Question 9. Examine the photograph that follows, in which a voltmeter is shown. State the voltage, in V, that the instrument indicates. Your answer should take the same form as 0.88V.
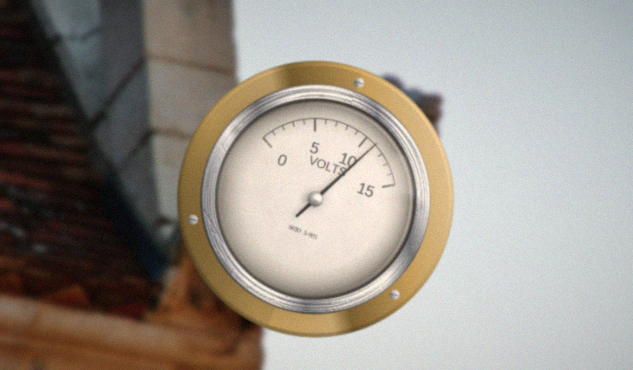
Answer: 11V
